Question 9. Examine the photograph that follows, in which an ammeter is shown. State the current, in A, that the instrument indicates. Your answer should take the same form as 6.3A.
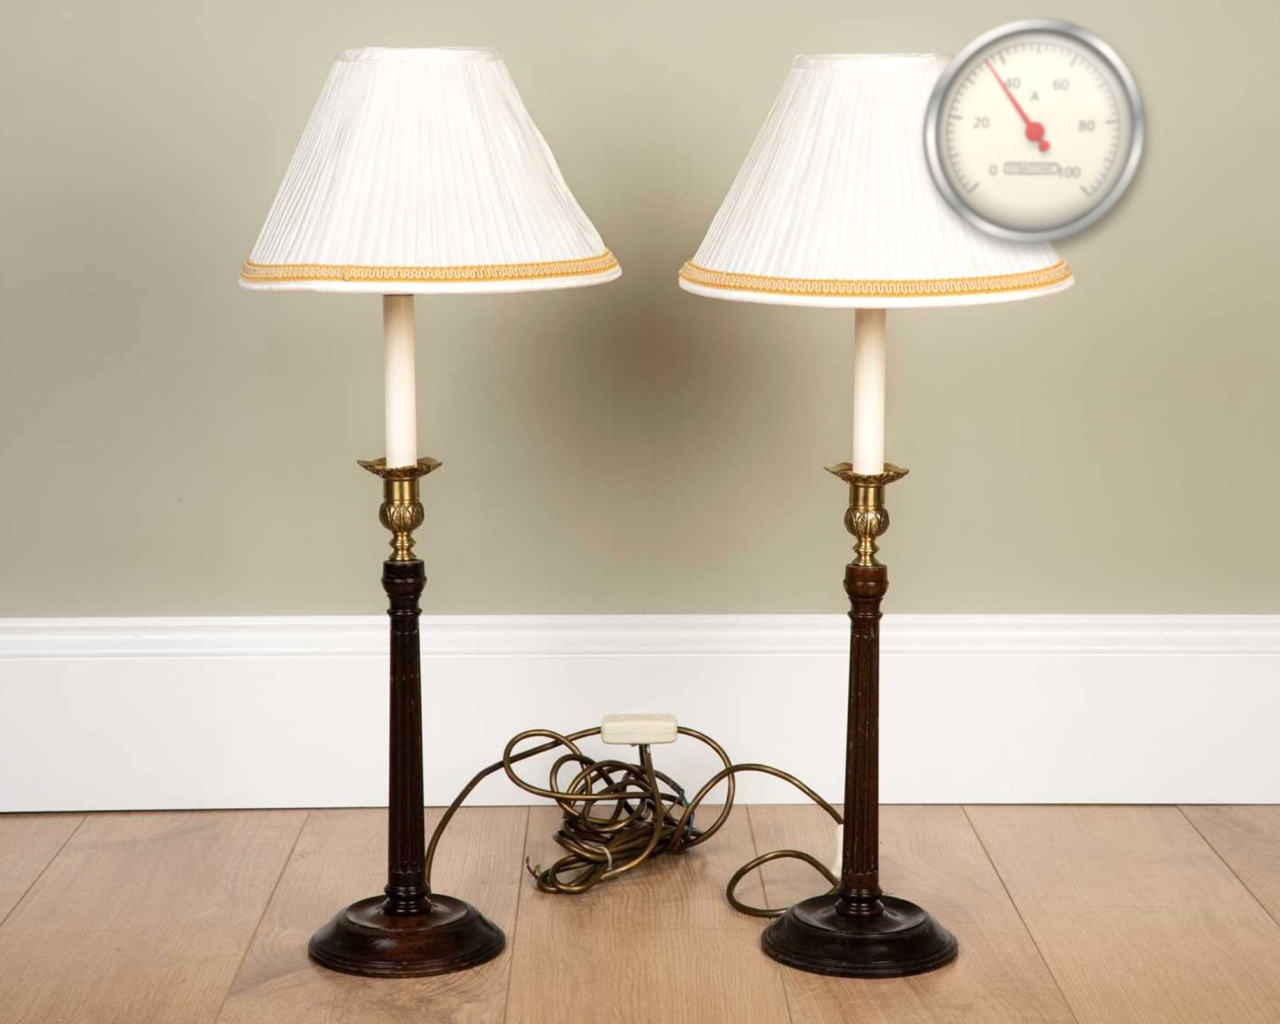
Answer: 36A
